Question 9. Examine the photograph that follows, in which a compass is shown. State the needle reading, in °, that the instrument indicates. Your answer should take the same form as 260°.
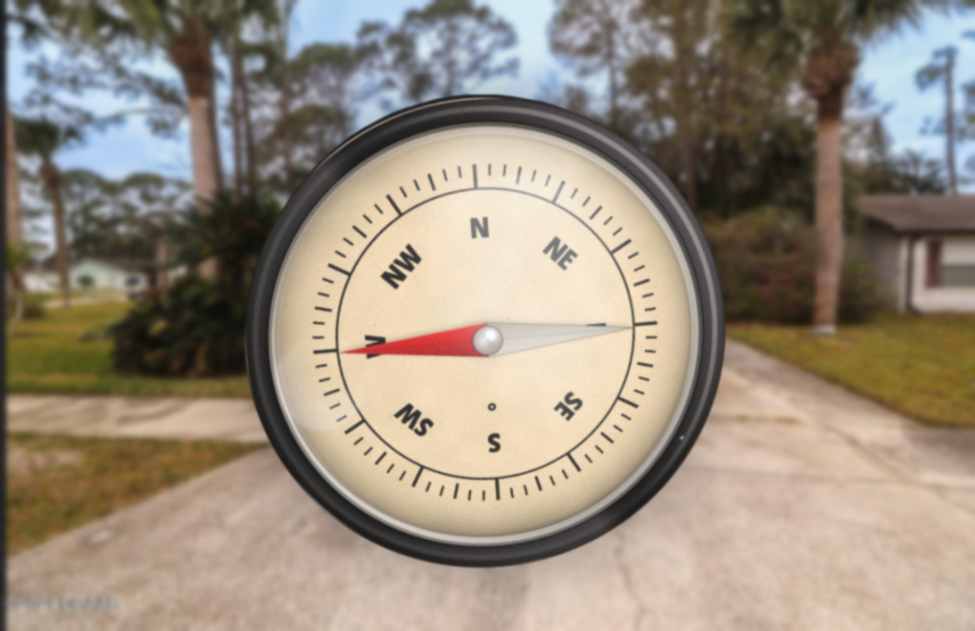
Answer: 270°
